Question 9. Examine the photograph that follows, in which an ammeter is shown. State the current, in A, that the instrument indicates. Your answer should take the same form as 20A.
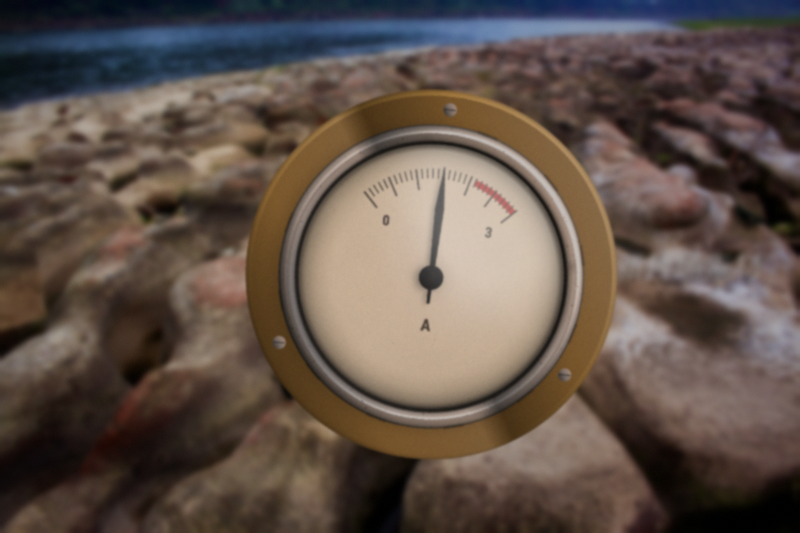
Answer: 1.5A
